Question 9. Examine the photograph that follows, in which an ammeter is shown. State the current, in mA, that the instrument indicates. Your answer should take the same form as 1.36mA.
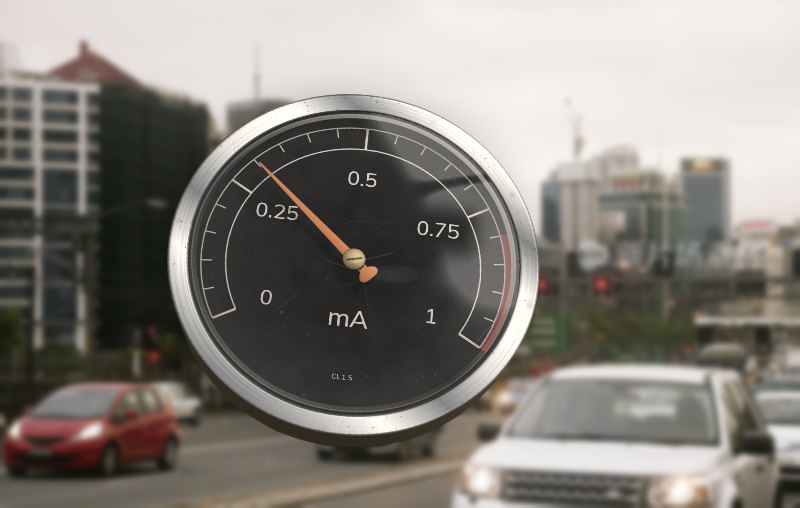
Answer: 0.3mA
